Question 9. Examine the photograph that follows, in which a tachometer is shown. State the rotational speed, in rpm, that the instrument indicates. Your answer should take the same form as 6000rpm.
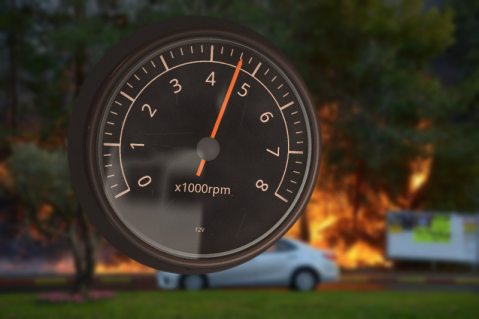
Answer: 4600rpm
